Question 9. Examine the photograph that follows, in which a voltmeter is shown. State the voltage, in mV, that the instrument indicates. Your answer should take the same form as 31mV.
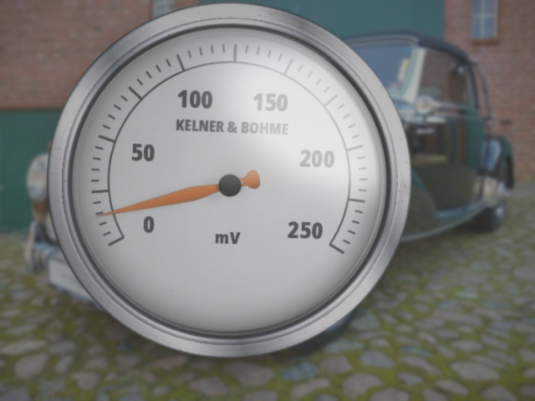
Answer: 15mV
